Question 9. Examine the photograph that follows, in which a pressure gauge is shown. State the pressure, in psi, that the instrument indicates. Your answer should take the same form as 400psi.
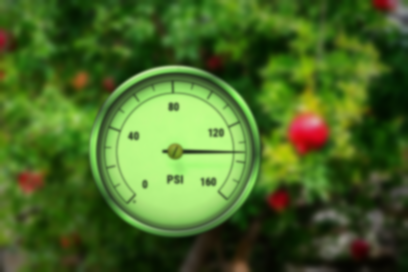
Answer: 135psi
